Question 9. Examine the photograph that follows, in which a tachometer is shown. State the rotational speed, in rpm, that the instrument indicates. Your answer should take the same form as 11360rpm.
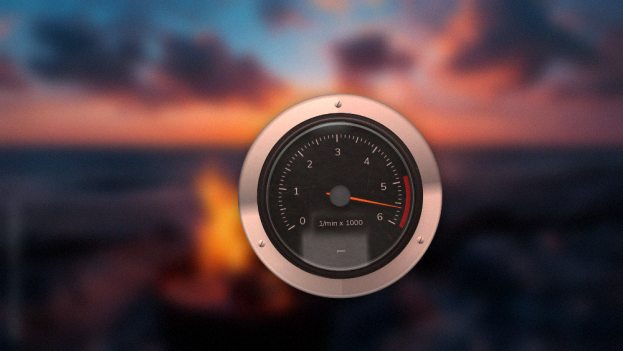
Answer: 5600rpm
